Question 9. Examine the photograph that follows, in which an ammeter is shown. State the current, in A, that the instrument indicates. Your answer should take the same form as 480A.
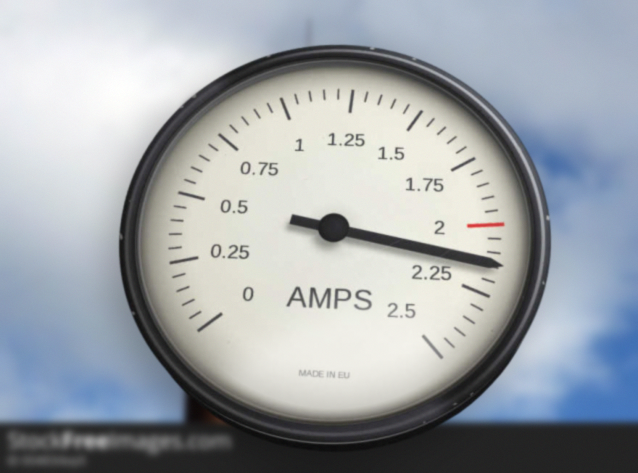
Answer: 2.15A
